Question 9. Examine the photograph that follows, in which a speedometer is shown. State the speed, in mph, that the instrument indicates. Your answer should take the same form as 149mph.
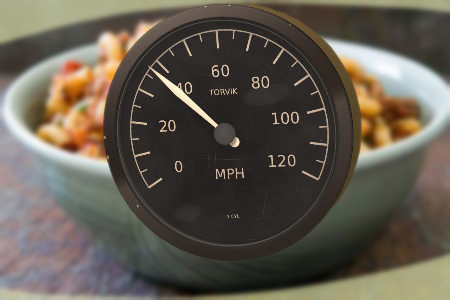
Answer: 37.5mph
